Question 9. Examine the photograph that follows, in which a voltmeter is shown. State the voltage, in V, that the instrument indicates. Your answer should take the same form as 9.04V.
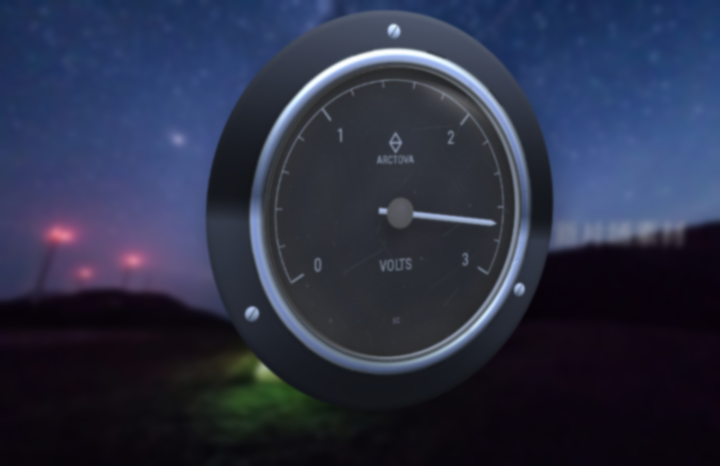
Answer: 2.7V
